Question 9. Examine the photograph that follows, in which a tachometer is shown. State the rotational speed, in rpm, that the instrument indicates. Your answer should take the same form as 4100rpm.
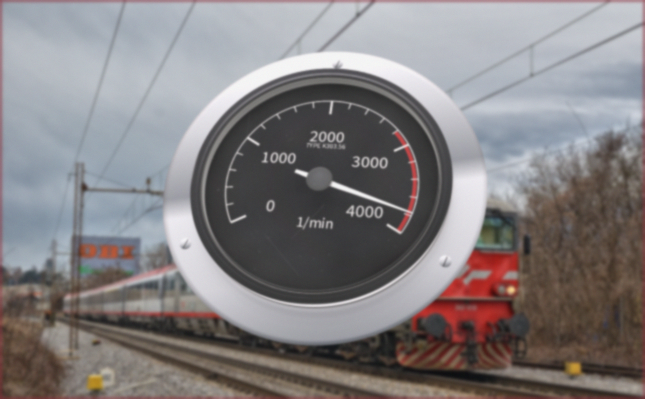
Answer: 3800rpm
